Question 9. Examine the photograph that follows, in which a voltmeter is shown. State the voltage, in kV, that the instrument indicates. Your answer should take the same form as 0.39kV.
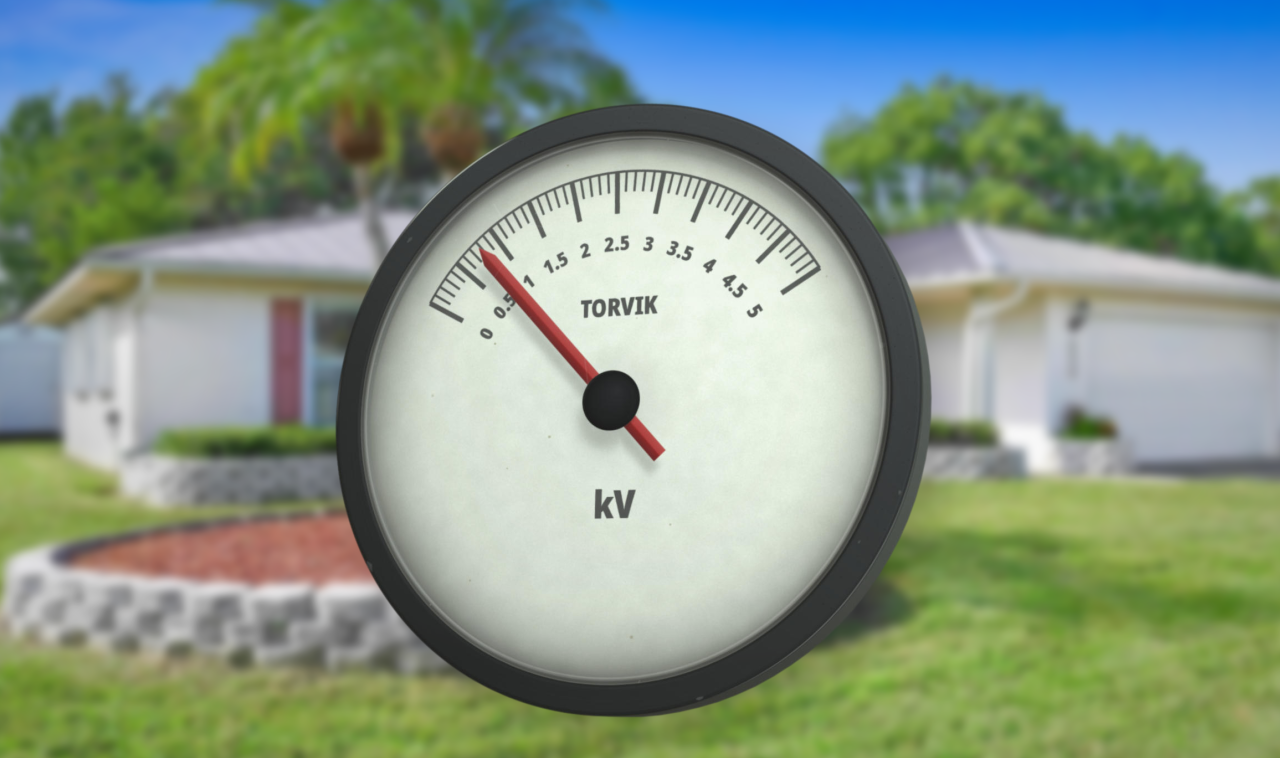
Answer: 0.8kV
